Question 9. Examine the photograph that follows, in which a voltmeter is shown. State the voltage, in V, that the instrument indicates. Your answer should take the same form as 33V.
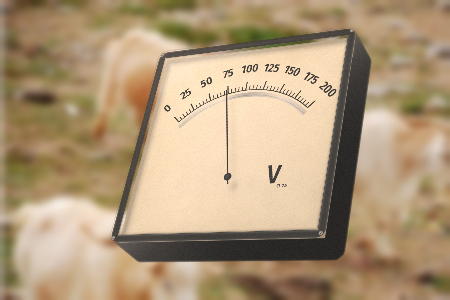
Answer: 75V
